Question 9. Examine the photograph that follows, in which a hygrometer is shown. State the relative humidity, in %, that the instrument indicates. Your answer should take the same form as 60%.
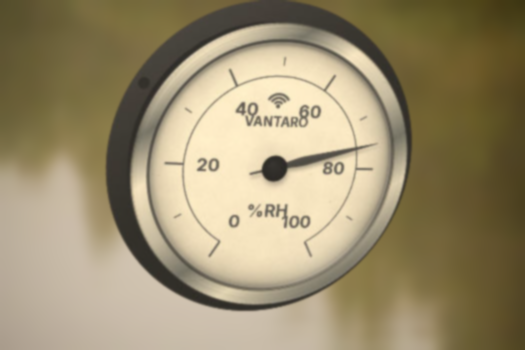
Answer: 75%
